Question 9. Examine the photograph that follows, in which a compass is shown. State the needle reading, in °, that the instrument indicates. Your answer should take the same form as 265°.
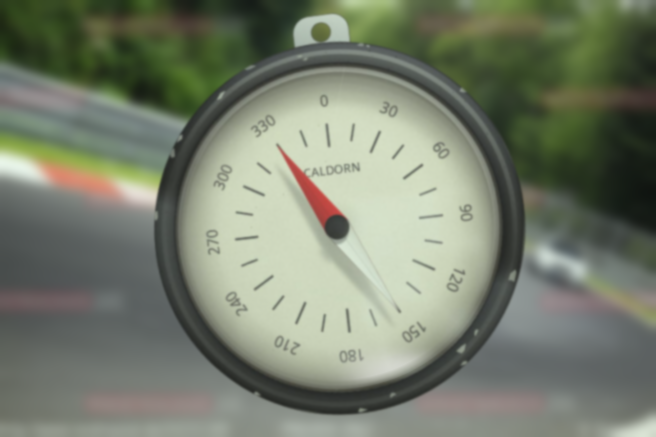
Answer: 330°
